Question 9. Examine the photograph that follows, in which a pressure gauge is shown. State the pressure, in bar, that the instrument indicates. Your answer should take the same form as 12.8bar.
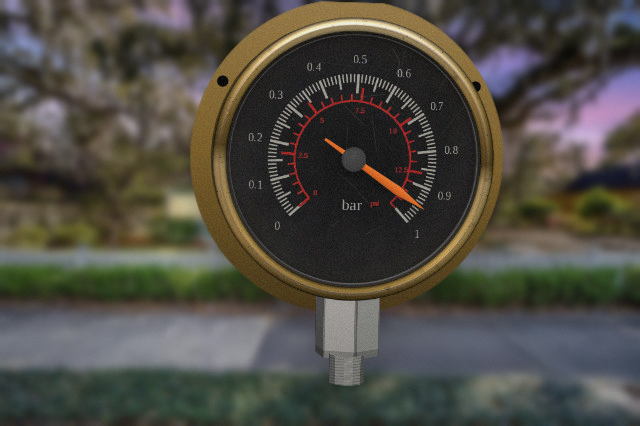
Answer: 0.95bar
